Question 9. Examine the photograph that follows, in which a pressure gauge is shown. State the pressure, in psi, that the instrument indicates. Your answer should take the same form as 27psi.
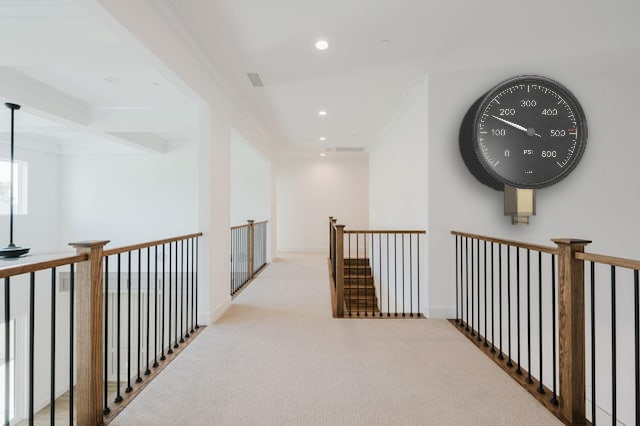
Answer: 150psi
